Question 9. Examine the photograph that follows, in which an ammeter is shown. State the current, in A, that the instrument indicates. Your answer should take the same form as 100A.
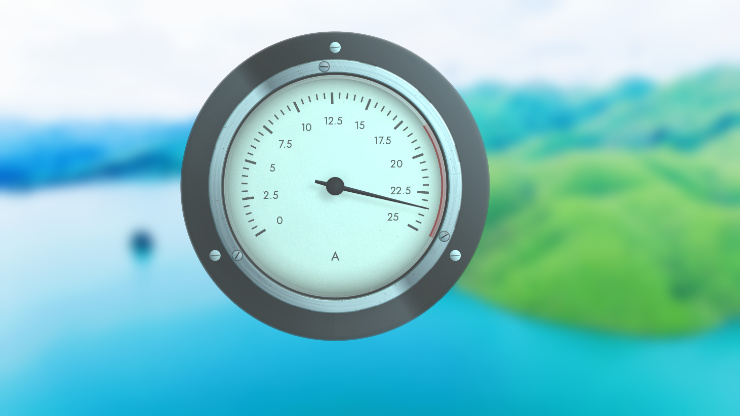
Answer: 23.5A
